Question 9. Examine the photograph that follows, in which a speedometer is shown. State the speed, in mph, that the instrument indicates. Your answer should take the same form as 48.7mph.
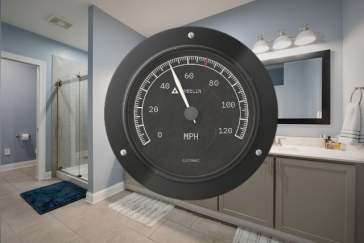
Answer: 50mph
